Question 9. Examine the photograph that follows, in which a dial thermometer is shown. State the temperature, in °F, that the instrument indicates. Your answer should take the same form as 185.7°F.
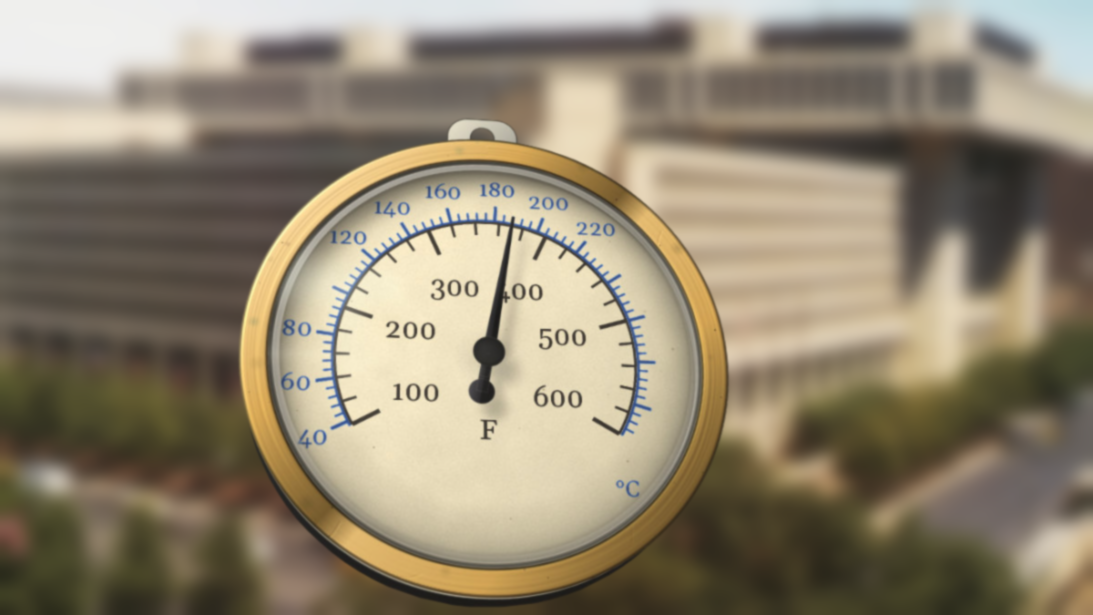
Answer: 370°F
